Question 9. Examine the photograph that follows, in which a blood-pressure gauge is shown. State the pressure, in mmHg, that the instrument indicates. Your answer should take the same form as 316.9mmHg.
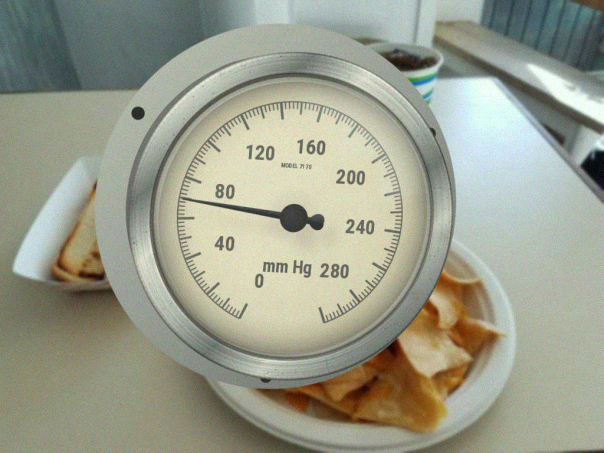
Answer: 70mmHg
